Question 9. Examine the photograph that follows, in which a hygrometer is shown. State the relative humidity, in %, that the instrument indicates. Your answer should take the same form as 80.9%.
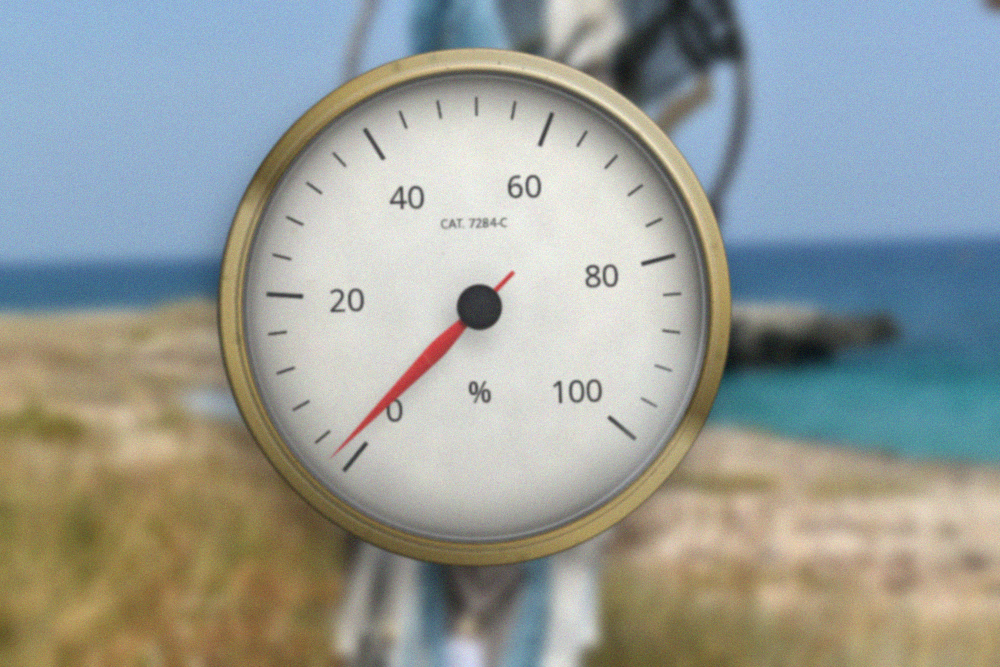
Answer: 2%
